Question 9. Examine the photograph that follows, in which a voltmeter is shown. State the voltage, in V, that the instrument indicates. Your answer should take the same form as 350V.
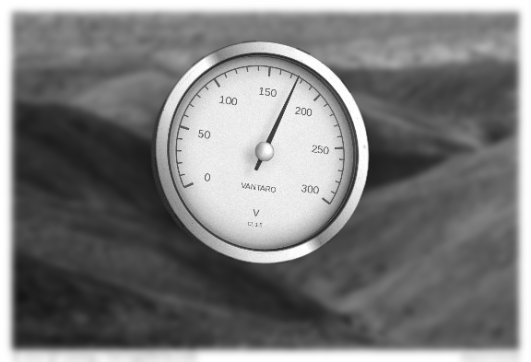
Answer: 175V
